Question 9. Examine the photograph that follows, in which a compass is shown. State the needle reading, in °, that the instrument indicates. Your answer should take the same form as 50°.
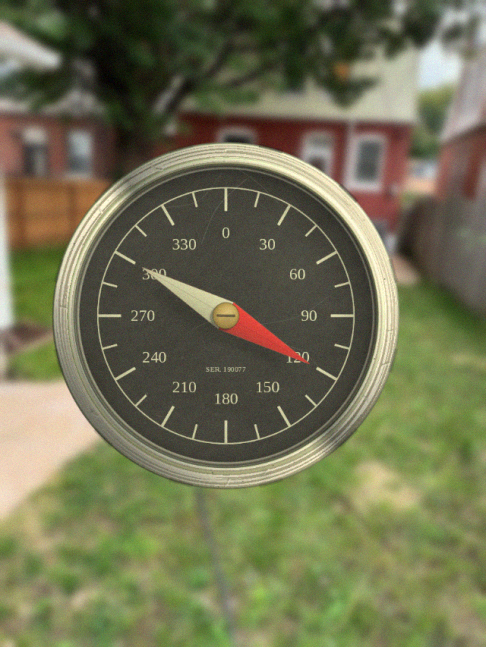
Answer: 120°
